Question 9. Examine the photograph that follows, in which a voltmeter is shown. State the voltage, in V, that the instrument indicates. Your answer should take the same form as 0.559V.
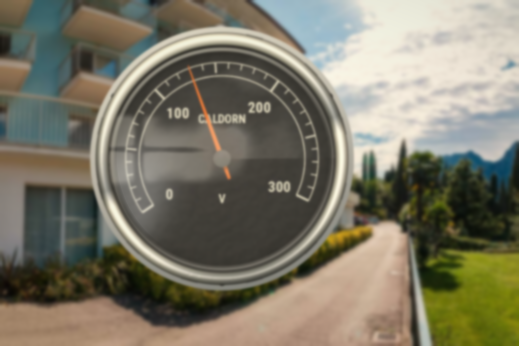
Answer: 130V
